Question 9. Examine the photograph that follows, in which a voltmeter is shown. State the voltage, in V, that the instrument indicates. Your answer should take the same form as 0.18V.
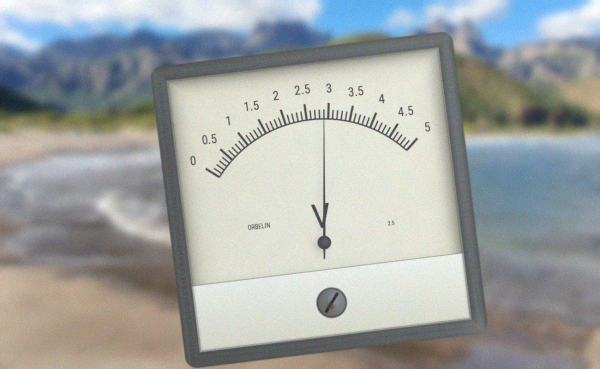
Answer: 2.9V
